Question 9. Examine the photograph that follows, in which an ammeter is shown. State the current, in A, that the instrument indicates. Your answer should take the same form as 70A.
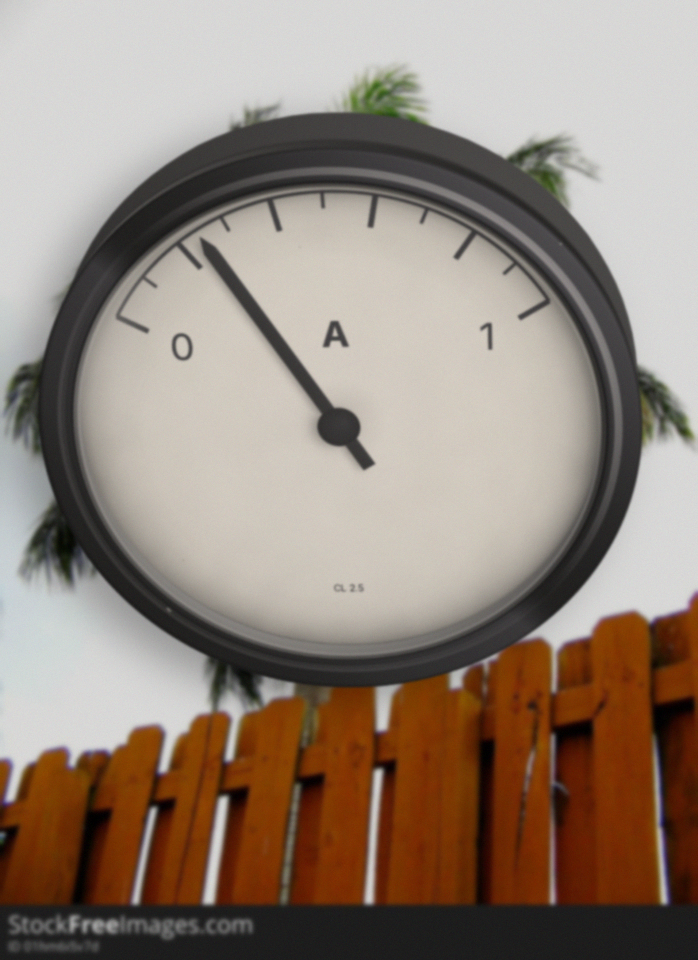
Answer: 0.25A
